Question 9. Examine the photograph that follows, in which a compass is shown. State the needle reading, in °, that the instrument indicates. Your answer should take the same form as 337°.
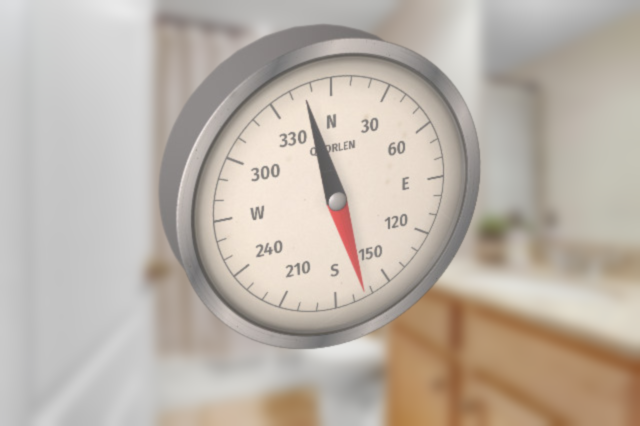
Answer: 165°
